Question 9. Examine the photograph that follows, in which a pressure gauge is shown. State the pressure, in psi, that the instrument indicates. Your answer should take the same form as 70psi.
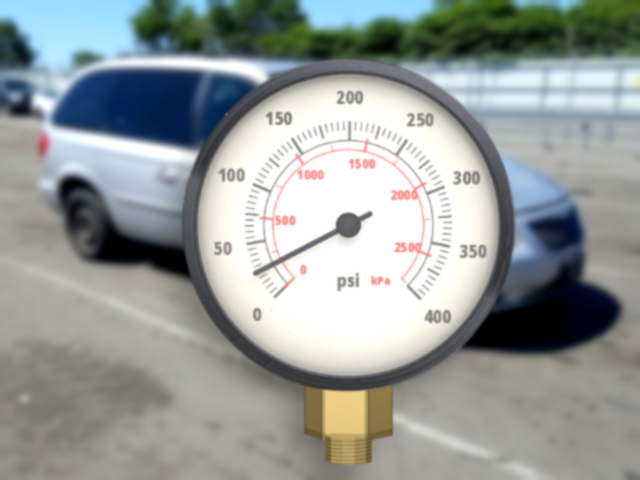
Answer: 25psi
